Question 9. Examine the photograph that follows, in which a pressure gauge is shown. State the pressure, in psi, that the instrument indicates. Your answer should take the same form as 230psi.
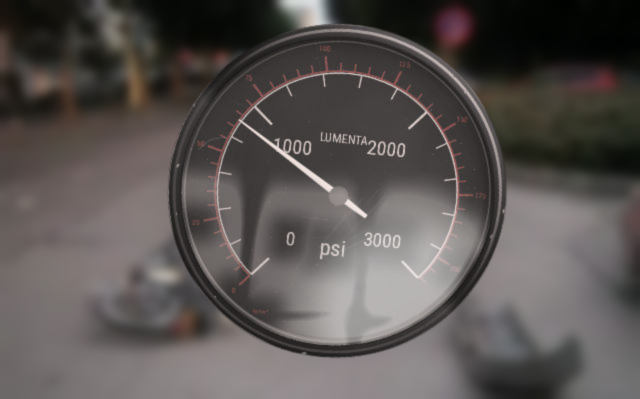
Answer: 900psi
